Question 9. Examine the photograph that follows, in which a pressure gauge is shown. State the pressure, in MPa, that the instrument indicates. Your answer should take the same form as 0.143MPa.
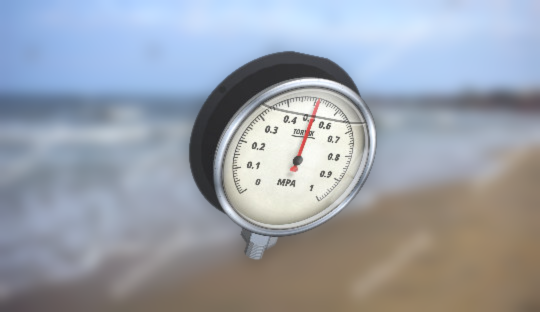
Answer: 0.5MPa
